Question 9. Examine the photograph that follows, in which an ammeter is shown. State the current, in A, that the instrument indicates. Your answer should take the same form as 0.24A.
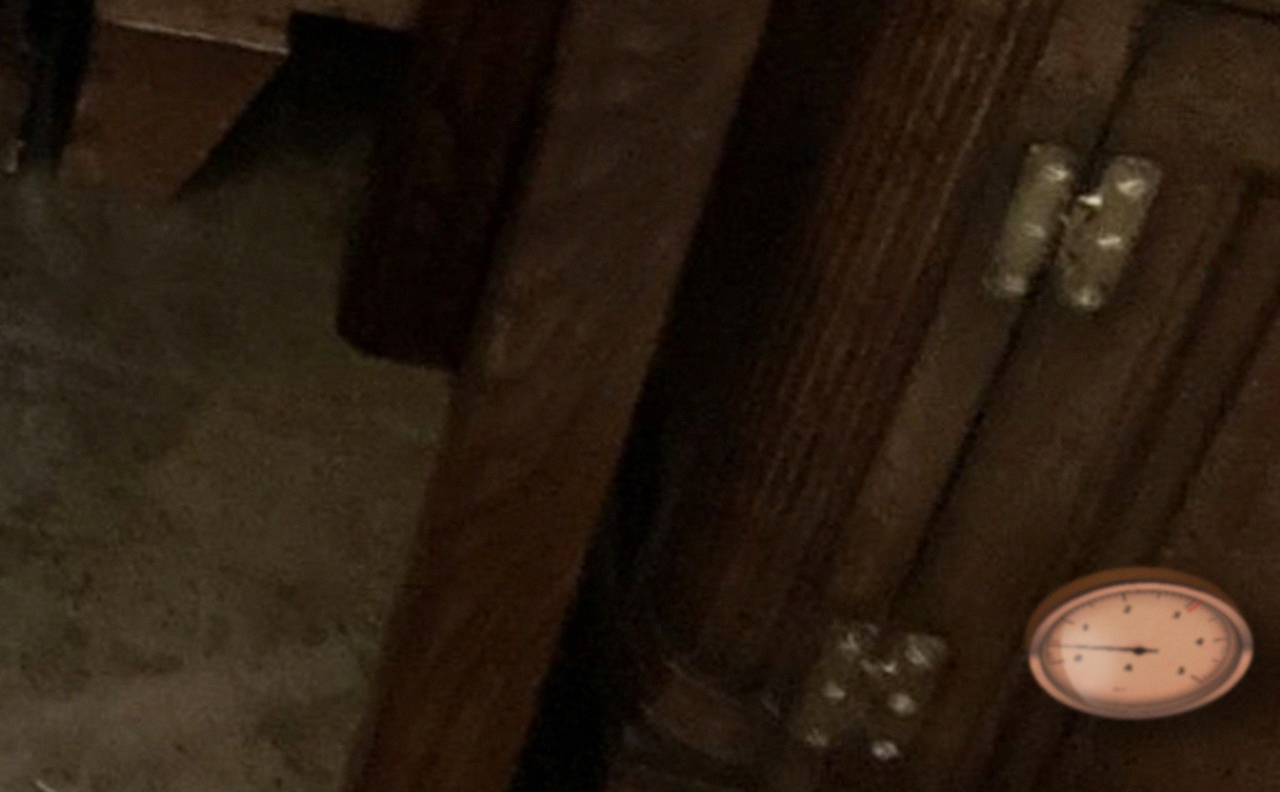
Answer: 0.5A
